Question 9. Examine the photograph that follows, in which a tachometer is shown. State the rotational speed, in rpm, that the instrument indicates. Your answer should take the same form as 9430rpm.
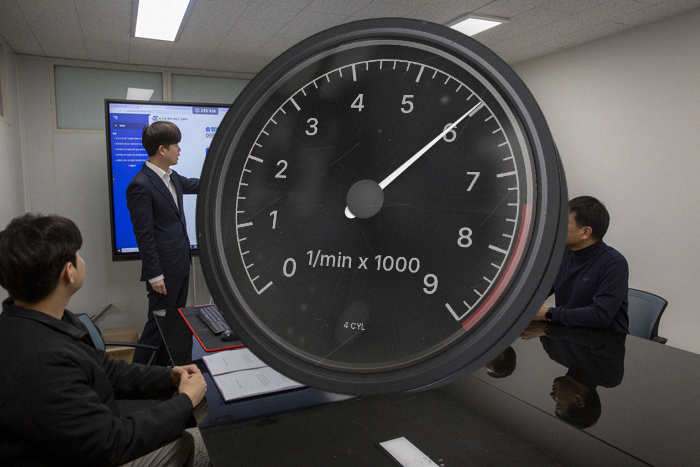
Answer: 6000rpm
